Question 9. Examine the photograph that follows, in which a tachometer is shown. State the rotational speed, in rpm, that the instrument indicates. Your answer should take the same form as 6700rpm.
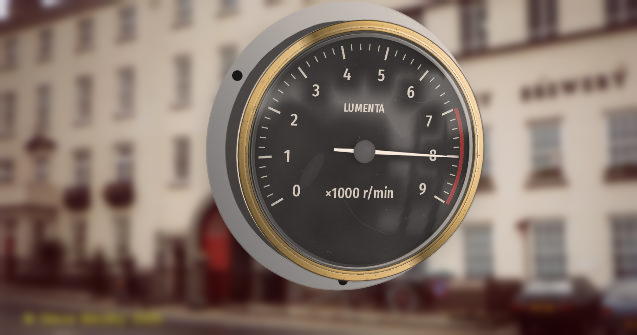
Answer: 8000rpm
